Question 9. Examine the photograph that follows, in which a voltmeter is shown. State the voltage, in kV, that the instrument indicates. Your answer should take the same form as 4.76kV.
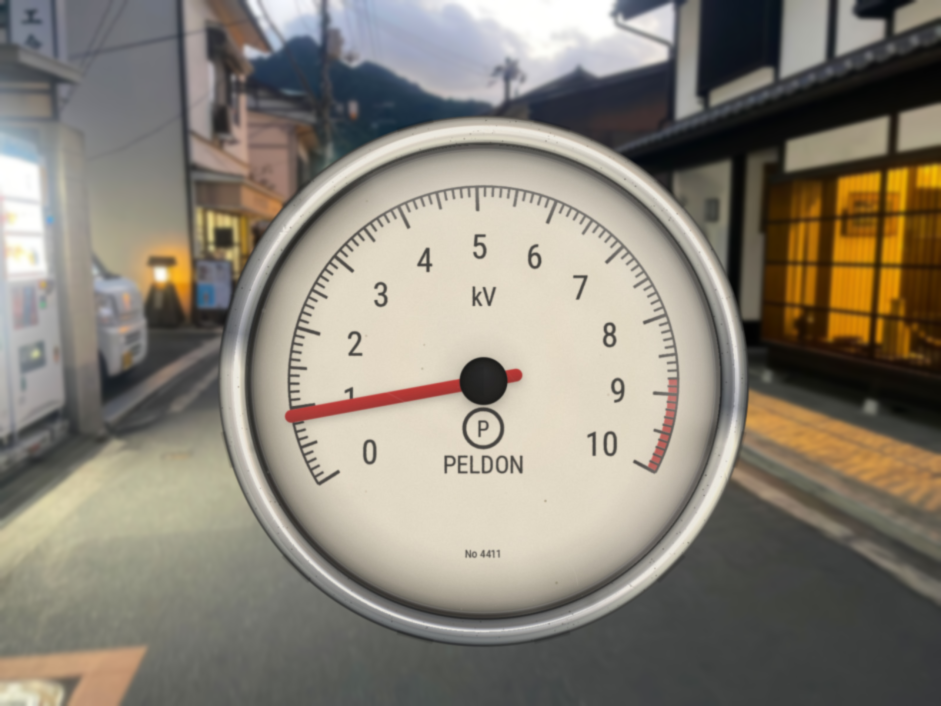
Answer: 0.9kV
